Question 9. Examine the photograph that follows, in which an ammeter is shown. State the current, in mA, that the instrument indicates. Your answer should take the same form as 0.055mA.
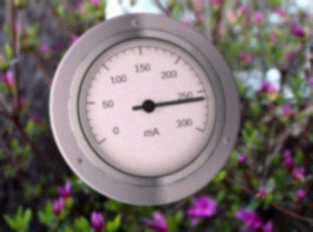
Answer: 260mA
